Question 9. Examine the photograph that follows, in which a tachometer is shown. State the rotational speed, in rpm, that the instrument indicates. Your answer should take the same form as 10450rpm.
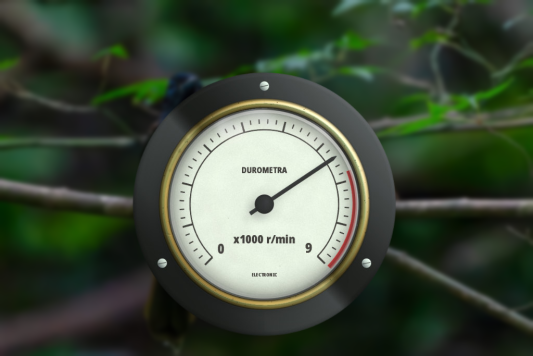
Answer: 6400rpm
